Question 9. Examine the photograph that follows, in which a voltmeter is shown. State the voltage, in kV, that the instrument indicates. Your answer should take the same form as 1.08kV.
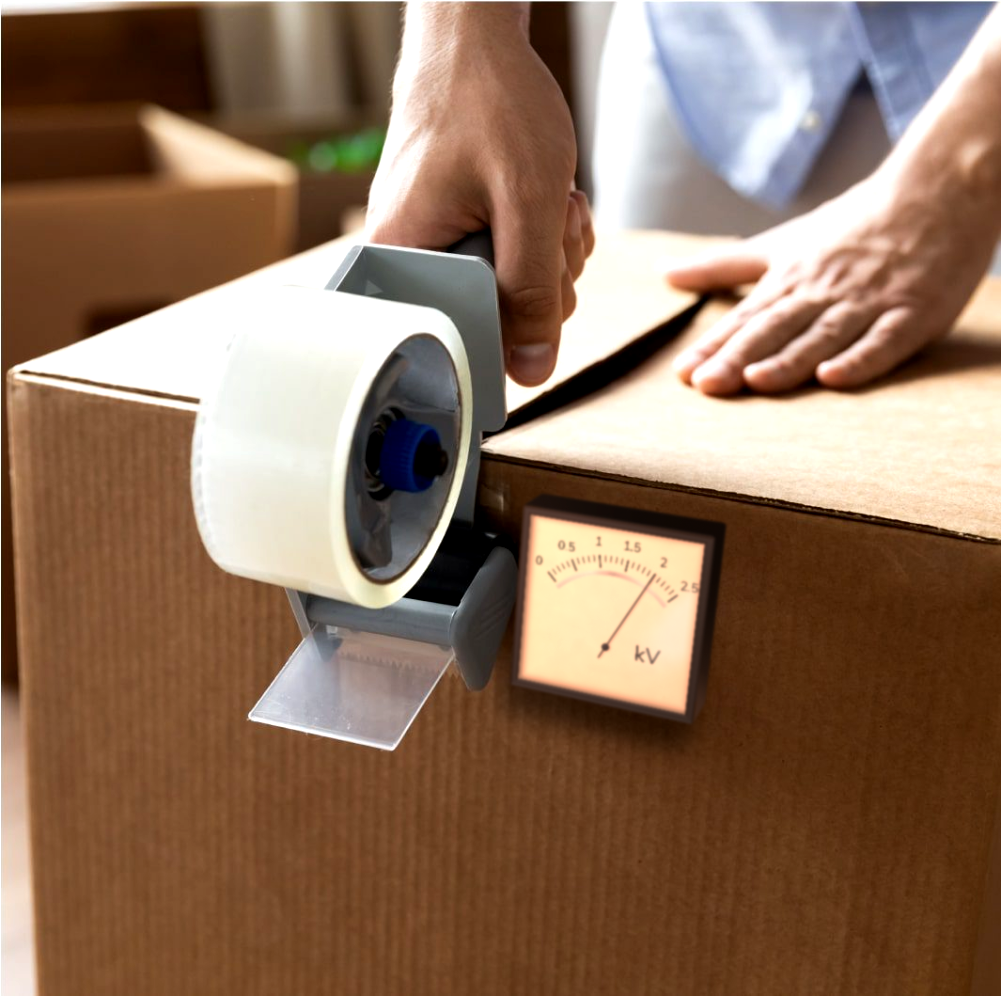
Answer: 2kV
